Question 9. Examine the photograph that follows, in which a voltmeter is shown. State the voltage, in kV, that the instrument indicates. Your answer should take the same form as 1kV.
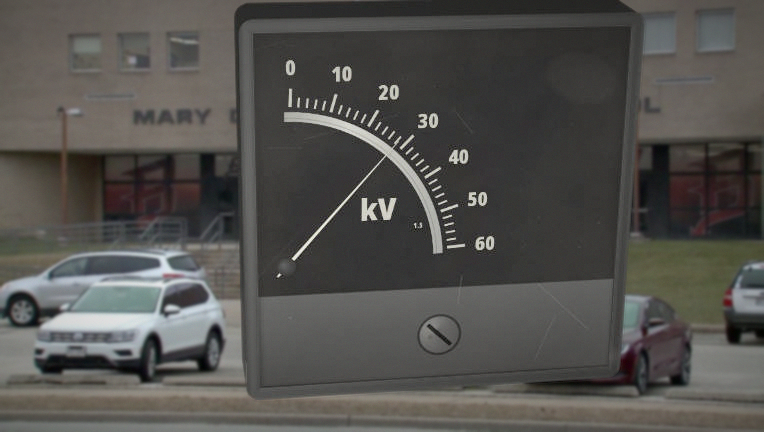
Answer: 28kV
